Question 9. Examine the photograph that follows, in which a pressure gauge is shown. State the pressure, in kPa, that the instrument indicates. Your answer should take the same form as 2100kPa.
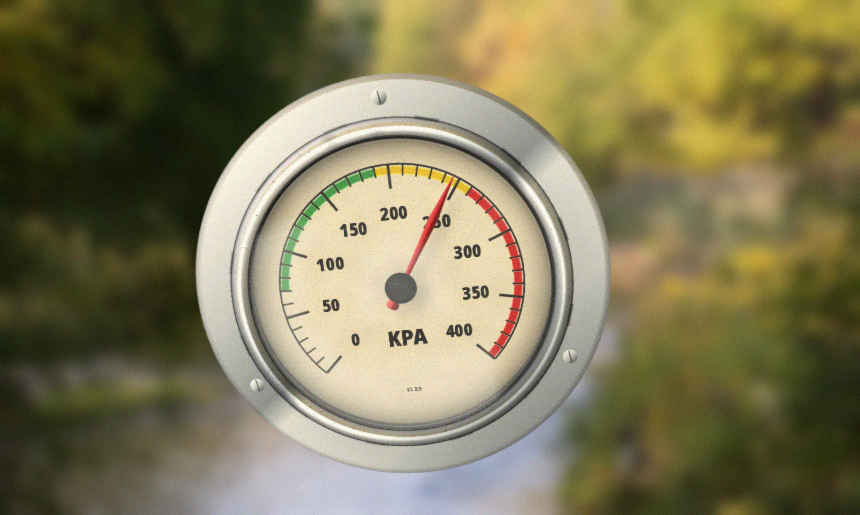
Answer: 245kPa
